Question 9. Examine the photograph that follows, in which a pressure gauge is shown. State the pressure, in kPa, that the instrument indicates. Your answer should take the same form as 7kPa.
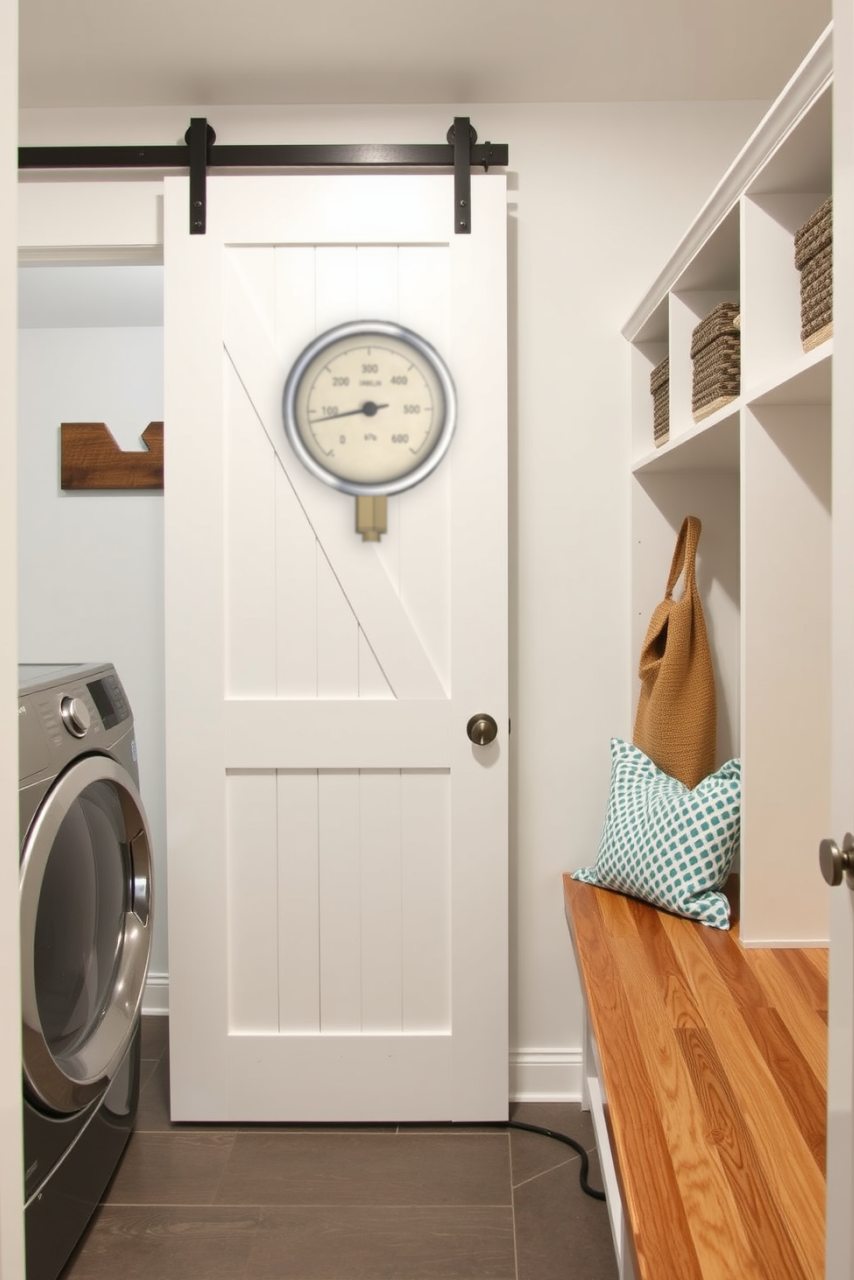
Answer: 75kPa
